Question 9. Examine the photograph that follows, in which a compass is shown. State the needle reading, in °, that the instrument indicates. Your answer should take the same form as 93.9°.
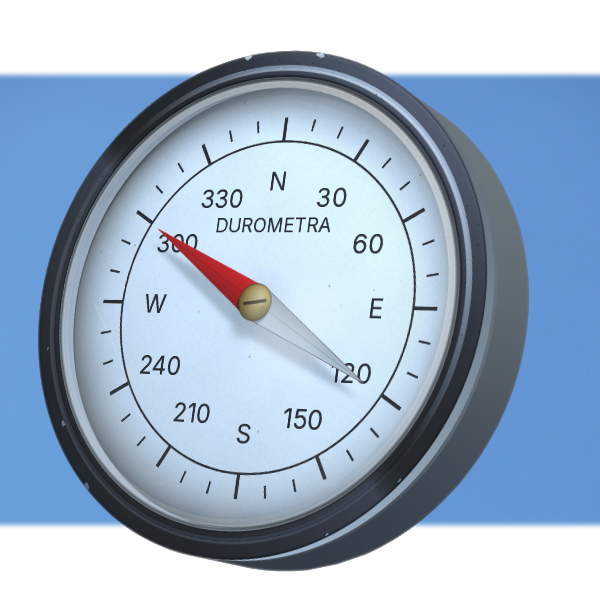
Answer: 300°
